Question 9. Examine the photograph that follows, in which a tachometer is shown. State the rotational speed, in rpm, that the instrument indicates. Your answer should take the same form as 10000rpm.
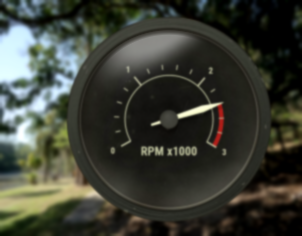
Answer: 2400rpm
